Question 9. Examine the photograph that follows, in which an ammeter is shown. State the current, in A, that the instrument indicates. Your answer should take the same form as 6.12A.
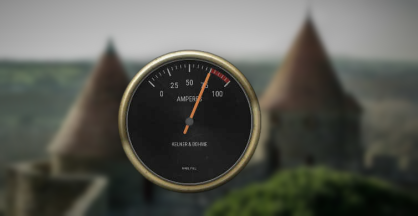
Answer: 75A
